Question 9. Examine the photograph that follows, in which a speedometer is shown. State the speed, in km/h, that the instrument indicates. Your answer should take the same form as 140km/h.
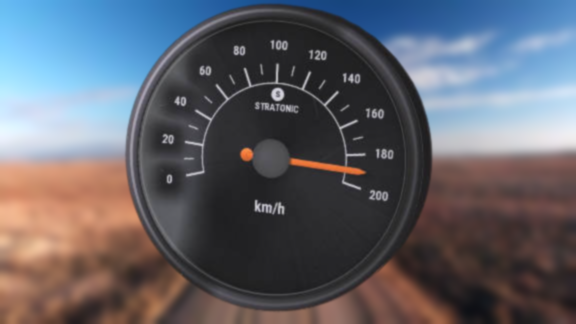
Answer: 190km/h
